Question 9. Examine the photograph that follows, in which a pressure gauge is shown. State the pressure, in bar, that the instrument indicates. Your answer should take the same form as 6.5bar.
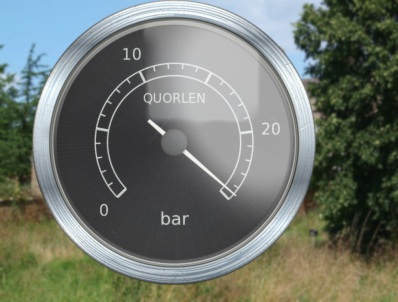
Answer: 24.5bar
